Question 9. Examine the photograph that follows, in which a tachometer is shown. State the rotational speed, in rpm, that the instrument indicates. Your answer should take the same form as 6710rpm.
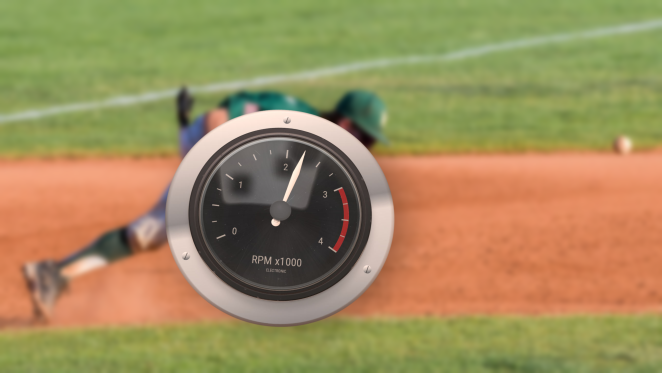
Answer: 2250rpm
